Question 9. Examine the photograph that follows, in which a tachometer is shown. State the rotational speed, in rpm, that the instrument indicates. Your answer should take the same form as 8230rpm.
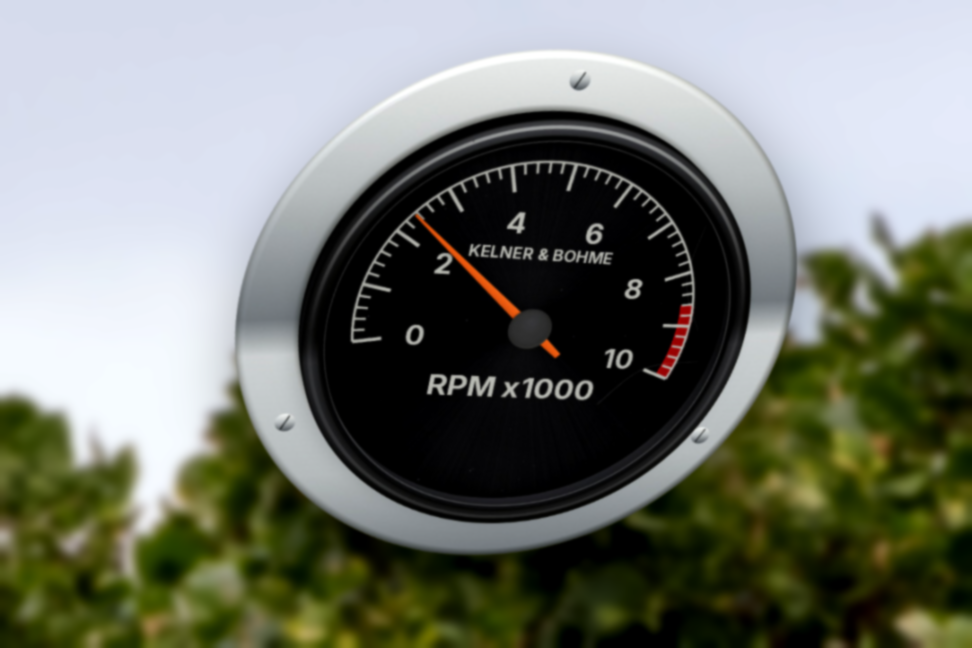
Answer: 2400rpm
